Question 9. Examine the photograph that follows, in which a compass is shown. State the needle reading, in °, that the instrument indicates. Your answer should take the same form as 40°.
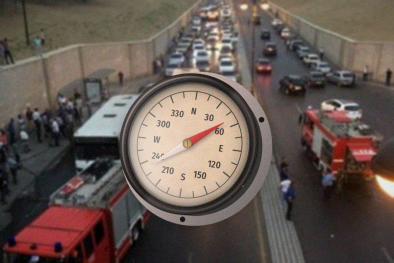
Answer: 52.5°
